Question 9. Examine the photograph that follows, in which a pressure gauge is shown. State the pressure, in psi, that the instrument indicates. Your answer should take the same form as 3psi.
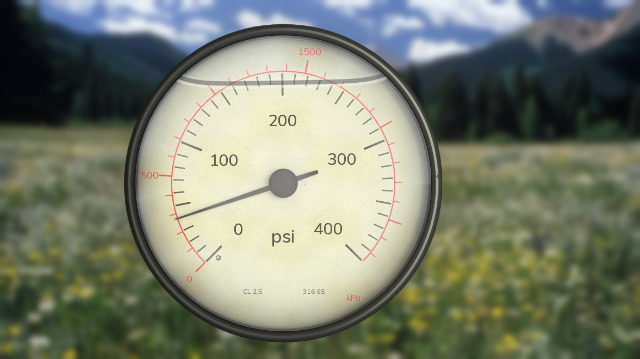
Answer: 40psi
